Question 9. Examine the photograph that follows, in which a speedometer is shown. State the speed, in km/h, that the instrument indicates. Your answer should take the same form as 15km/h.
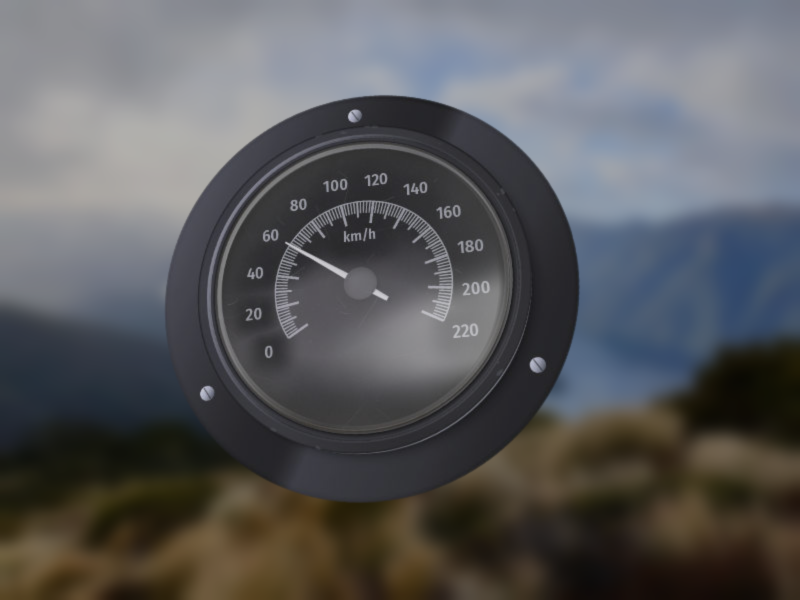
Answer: 60km/h
